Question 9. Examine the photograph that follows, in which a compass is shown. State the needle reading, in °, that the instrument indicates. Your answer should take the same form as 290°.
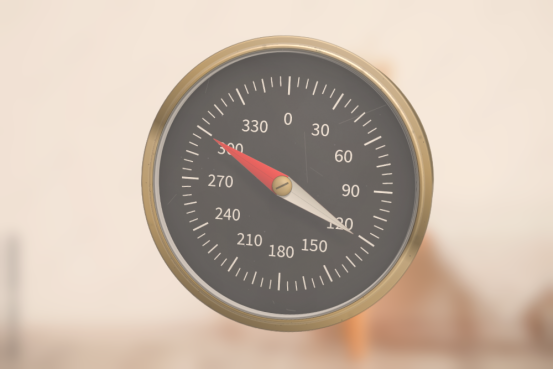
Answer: 300°
